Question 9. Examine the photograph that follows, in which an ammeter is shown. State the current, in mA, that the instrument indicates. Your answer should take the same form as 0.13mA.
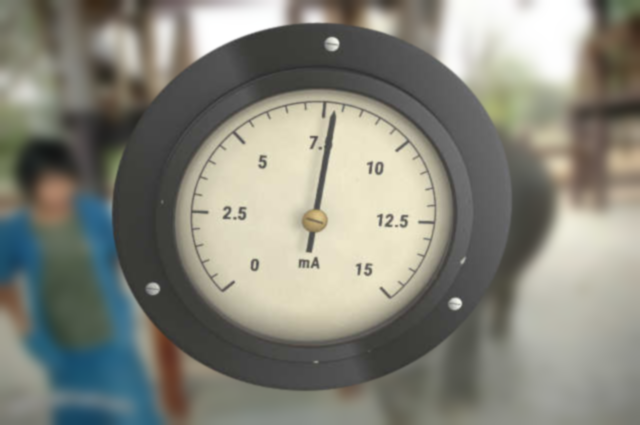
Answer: 7.75mA
